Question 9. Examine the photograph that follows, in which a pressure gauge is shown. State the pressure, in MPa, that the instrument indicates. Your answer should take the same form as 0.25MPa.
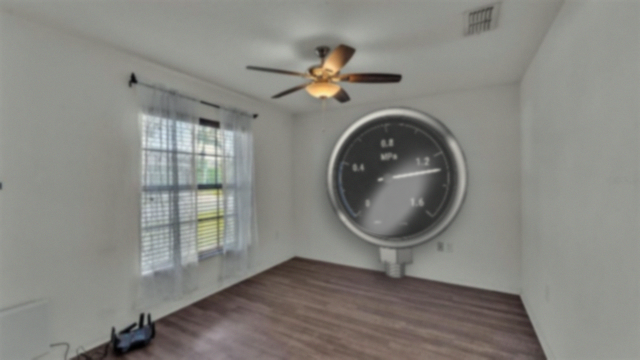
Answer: 1.3MPa
